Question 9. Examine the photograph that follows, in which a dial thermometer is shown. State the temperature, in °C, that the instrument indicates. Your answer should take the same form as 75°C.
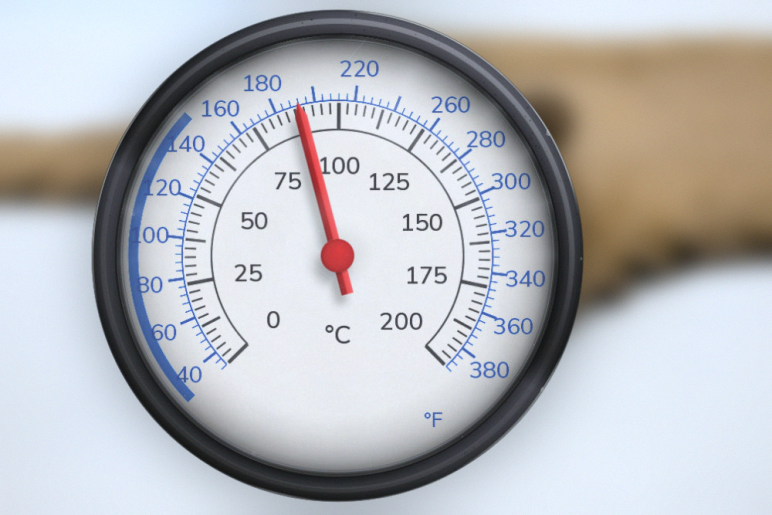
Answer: 88.75°C
